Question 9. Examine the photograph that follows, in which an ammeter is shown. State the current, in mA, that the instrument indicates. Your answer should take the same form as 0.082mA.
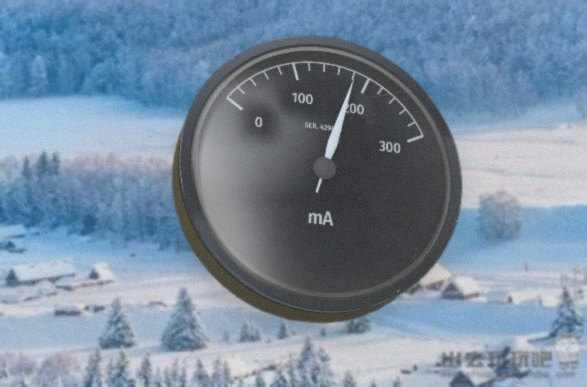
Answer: 180mA
